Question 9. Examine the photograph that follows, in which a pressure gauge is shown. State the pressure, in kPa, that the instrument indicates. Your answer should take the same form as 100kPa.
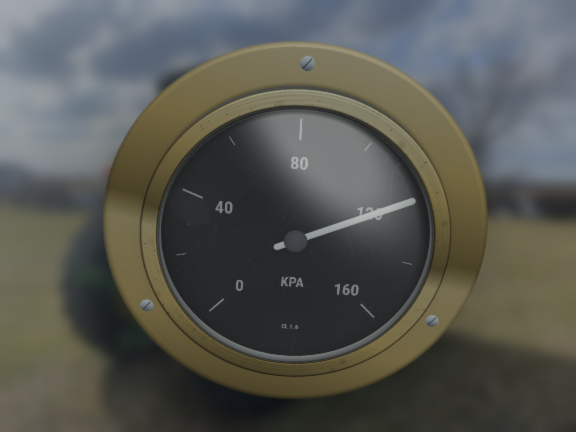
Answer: 120kPa
